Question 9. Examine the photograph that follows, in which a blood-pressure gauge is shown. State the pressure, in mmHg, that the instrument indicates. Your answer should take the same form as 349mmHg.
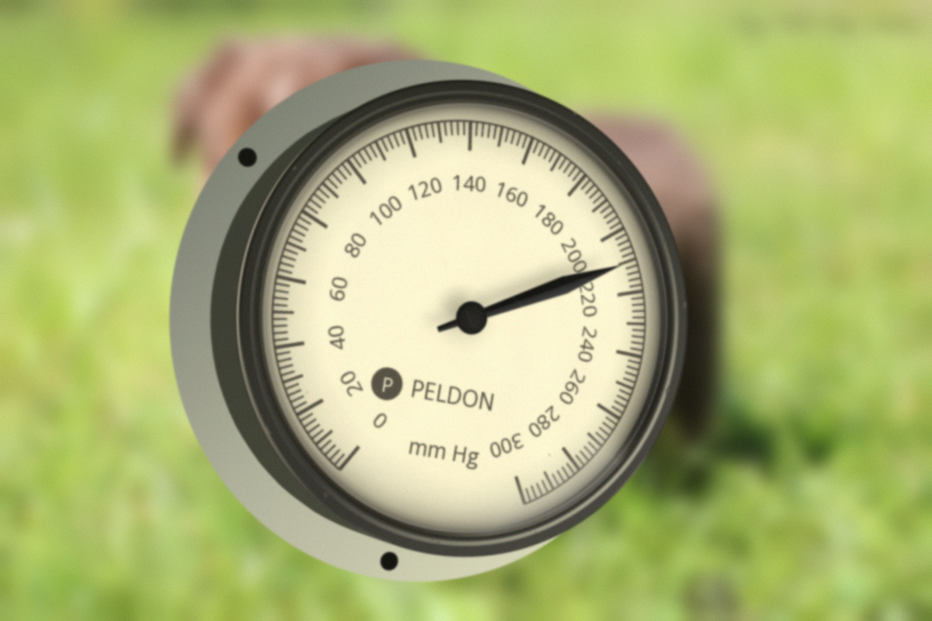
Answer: 210mmHg
